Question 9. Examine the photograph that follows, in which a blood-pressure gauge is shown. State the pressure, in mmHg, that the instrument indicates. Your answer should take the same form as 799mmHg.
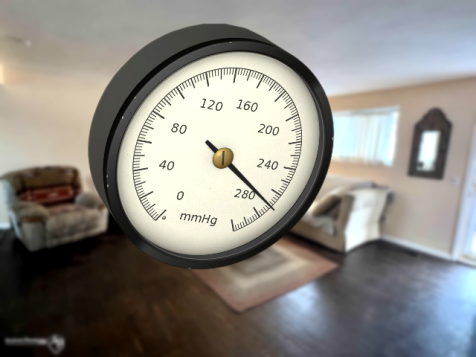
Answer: 270mmHg
